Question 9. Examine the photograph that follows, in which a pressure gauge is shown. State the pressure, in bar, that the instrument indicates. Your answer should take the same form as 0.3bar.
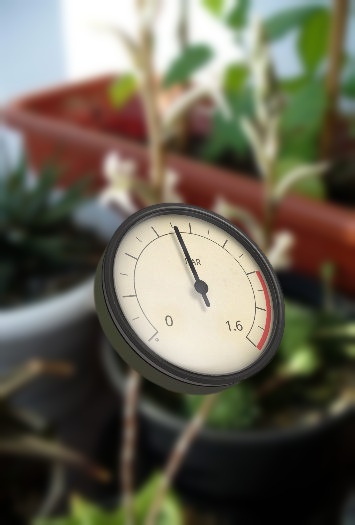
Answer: 0.7bar
